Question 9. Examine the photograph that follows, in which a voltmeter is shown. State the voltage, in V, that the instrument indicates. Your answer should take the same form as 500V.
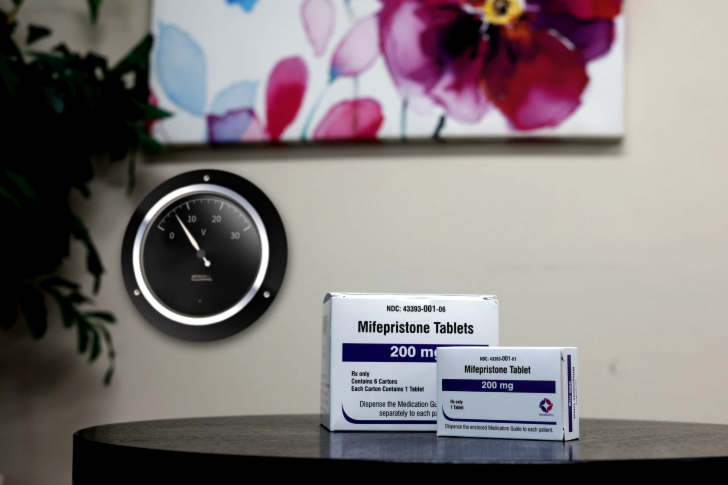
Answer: 6V
